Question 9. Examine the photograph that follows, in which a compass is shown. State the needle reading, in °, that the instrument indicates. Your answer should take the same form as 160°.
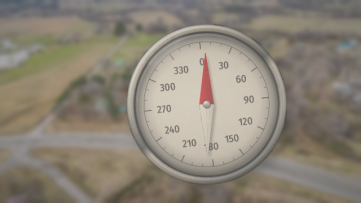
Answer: 5°
